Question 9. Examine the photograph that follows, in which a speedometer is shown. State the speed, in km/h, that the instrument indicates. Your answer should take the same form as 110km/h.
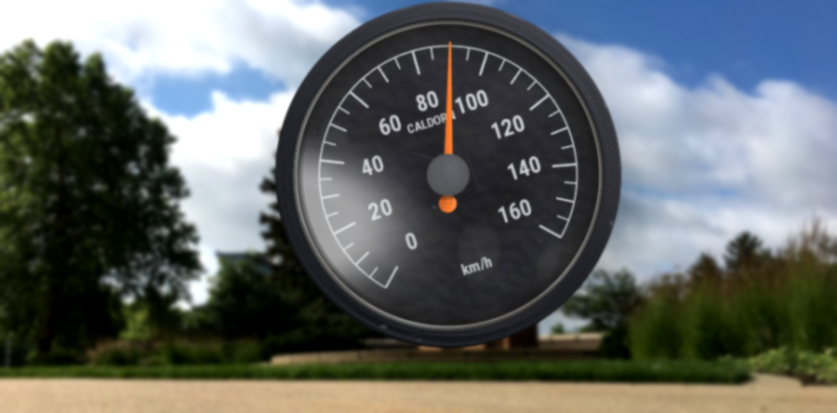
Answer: 90km/h
